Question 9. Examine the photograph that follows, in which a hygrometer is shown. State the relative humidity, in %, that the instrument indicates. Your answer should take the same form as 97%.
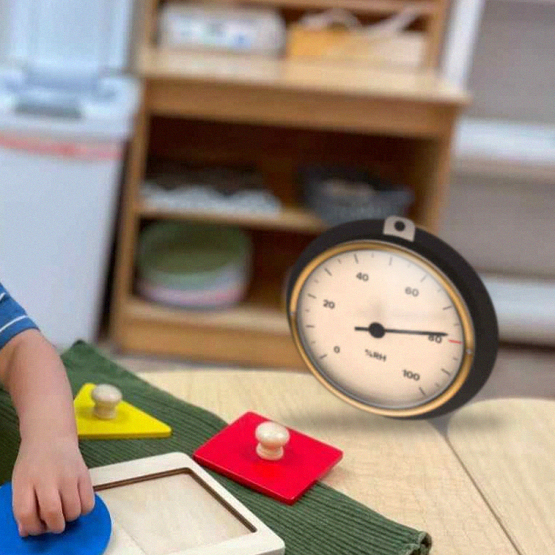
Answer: 77.5%
